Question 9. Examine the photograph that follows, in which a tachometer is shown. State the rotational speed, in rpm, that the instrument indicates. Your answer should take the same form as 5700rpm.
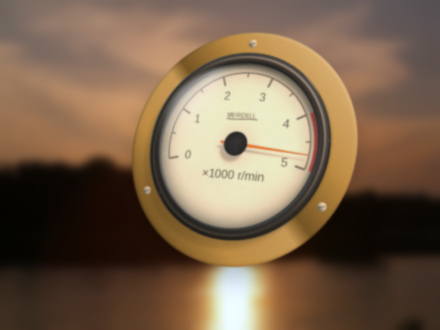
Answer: 4750rpm
